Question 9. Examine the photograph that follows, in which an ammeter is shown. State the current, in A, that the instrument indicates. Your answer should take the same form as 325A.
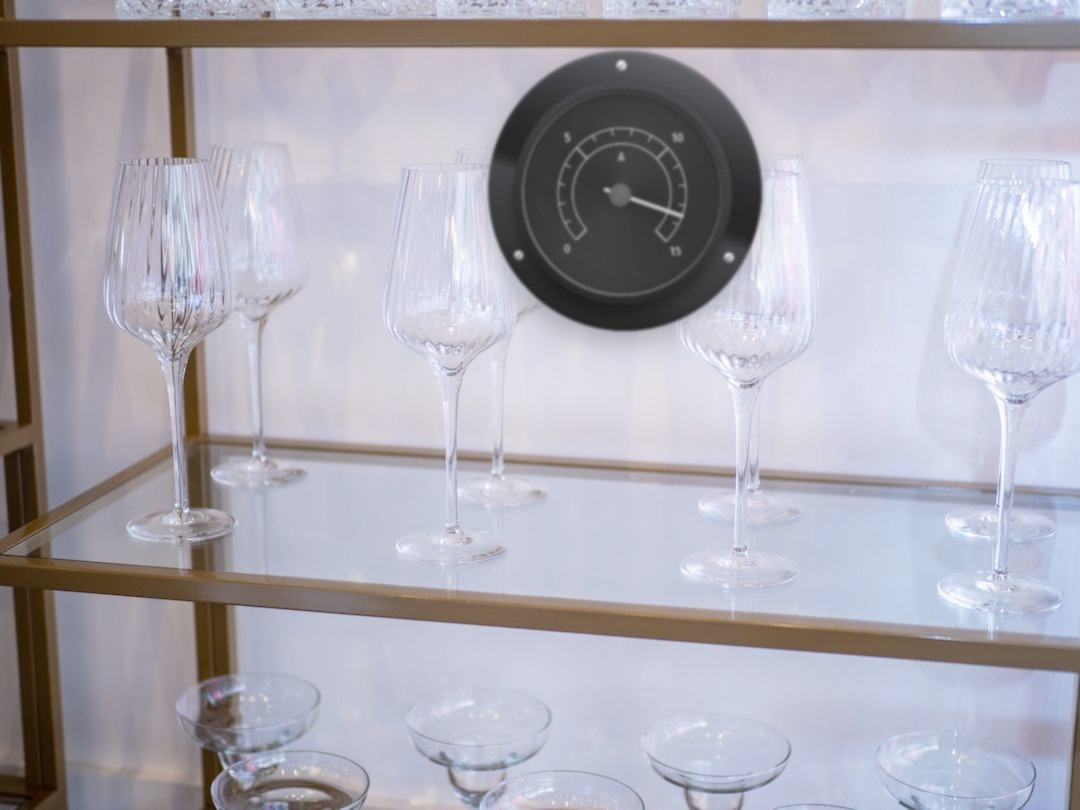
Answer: 13.5A
